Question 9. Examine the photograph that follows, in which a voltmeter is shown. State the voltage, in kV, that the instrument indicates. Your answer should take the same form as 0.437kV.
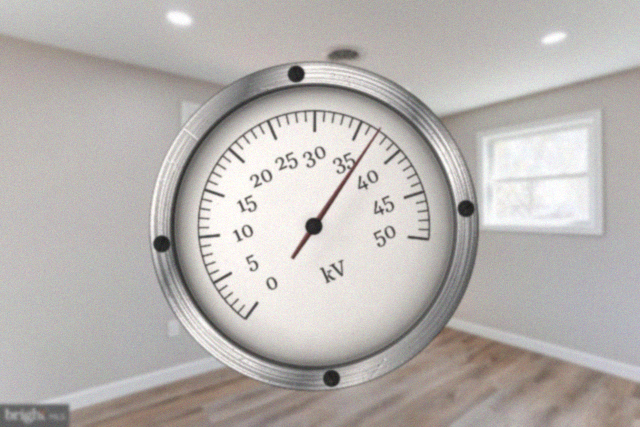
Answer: 37kV
